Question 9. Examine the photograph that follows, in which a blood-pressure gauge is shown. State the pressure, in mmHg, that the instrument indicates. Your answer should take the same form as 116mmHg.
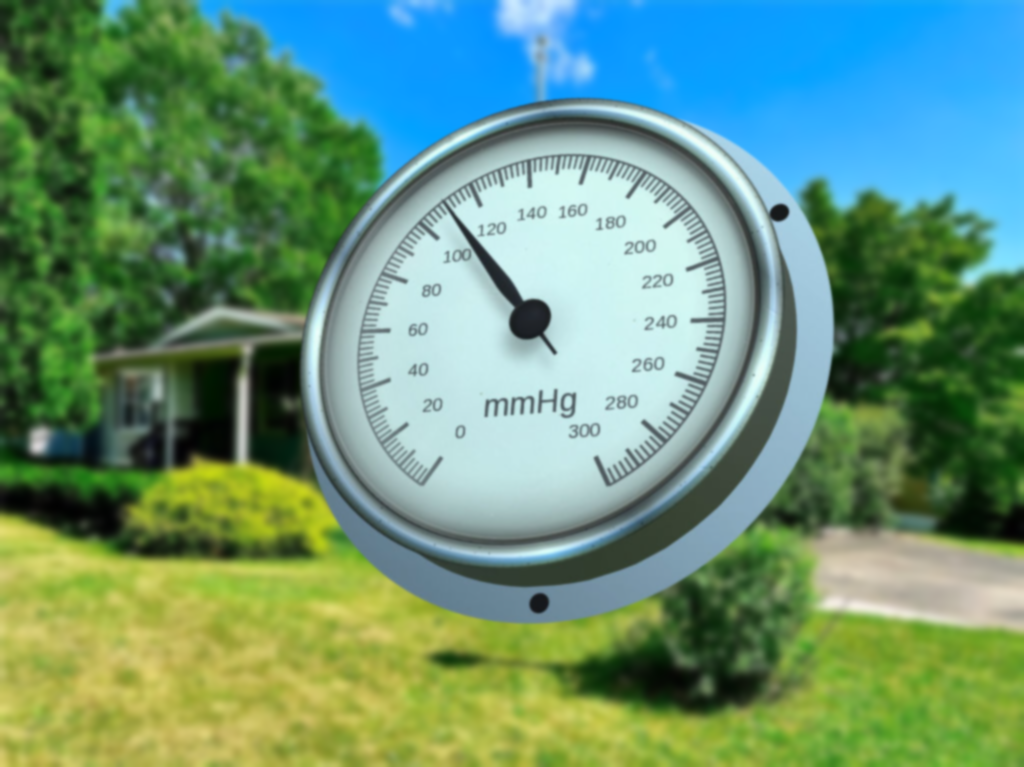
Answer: 110mmHg
